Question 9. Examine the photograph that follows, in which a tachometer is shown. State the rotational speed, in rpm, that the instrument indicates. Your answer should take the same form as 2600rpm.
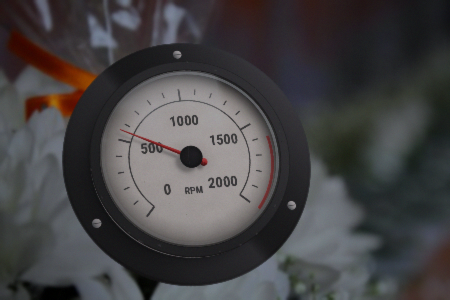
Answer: 550rpm
